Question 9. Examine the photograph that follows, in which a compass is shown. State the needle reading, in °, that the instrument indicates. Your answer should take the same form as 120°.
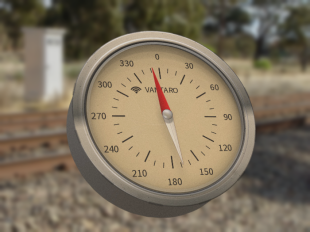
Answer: 350°
